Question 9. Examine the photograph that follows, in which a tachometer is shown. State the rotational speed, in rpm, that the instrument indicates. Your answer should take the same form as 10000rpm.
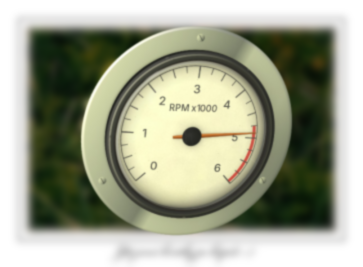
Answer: 4875rpm
